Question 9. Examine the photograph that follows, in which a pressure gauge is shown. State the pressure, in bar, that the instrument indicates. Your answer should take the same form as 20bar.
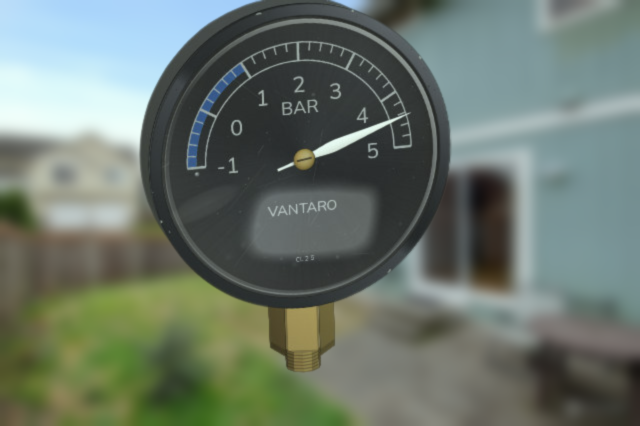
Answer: 4.4bar
